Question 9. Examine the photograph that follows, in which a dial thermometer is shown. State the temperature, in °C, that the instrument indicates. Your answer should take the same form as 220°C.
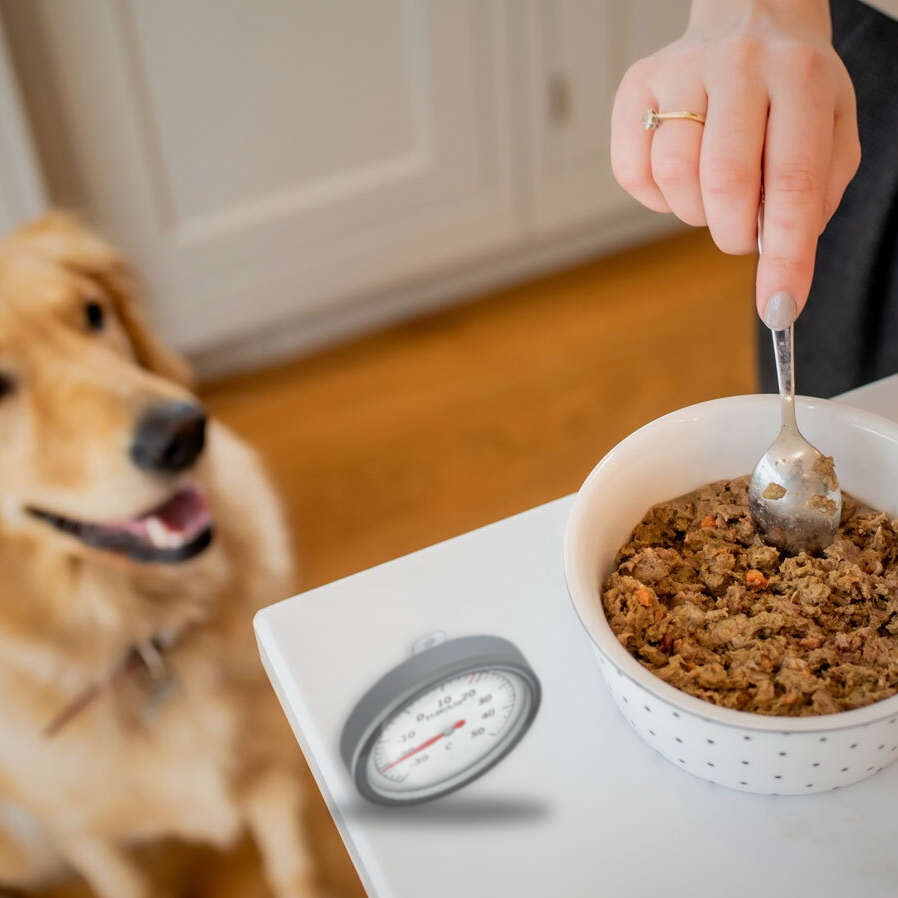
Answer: -20°C
